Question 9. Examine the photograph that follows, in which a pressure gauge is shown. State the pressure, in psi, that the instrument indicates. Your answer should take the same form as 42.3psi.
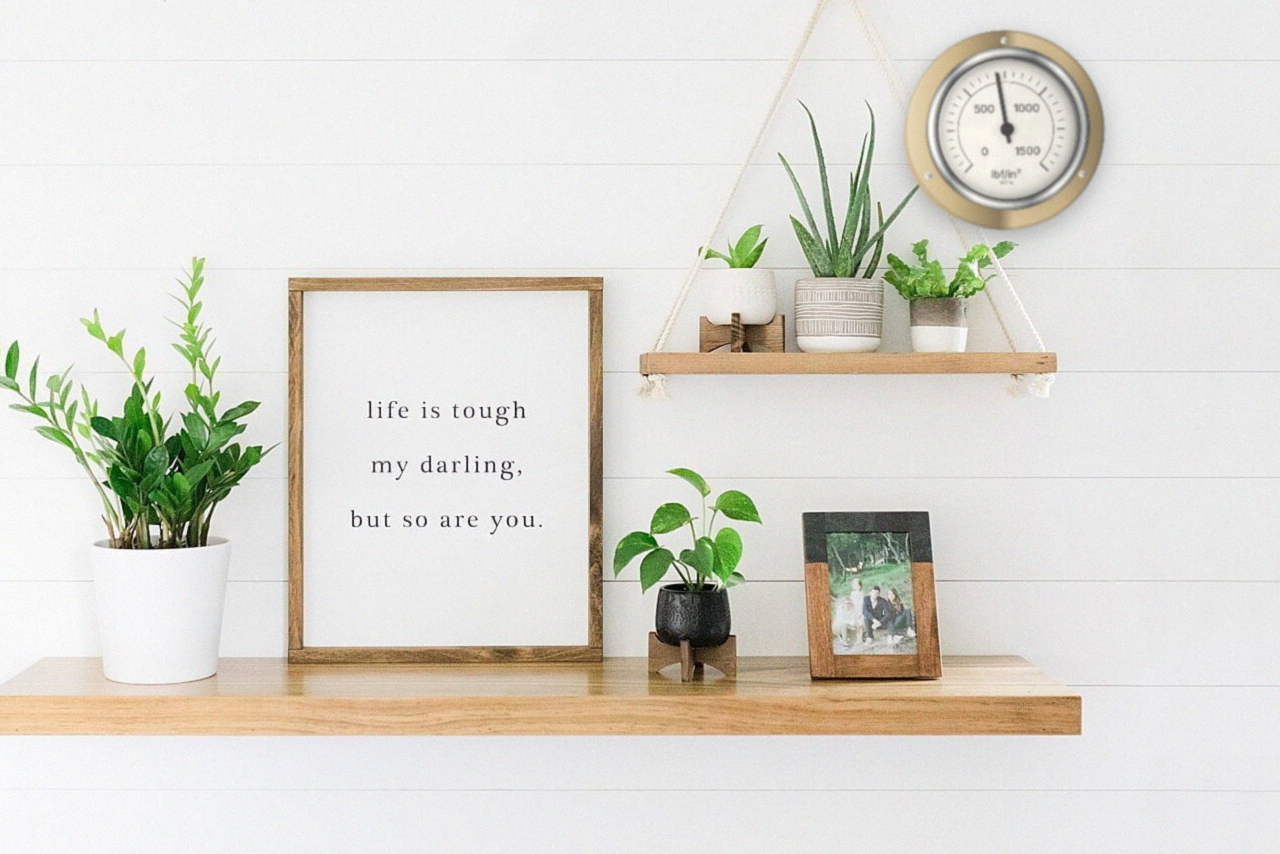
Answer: 700psi
